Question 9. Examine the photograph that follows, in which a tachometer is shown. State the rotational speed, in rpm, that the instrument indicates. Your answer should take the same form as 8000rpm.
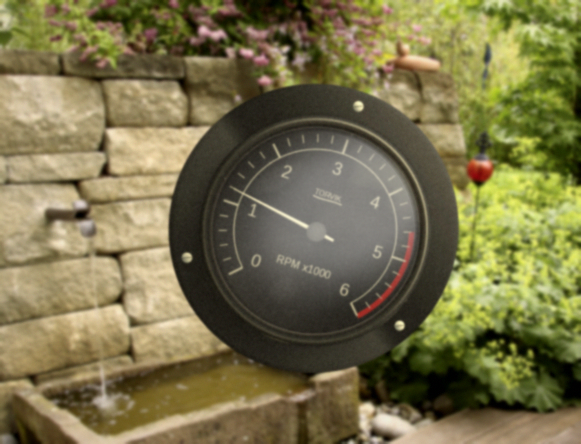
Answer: 1200rpm
